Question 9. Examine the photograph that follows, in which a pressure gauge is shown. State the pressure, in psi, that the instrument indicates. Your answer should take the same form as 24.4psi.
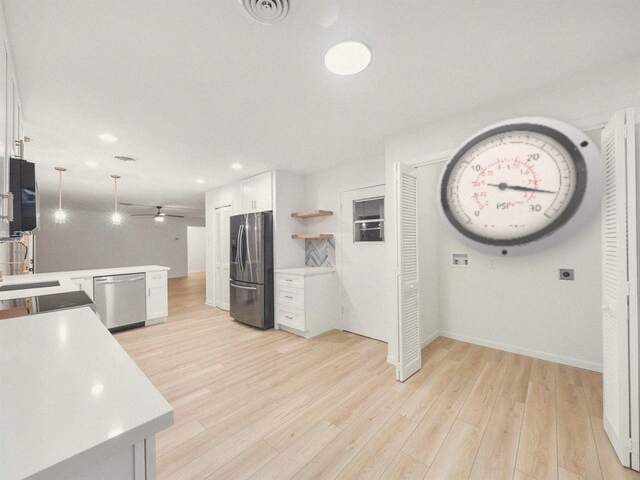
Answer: 27psi
